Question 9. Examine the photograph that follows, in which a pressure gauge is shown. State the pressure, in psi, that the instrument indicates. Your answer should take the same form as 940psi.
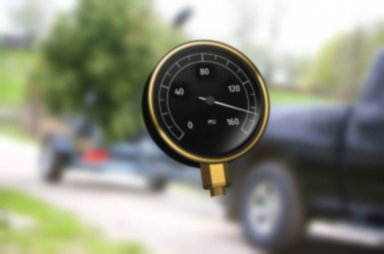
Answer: 145psi
